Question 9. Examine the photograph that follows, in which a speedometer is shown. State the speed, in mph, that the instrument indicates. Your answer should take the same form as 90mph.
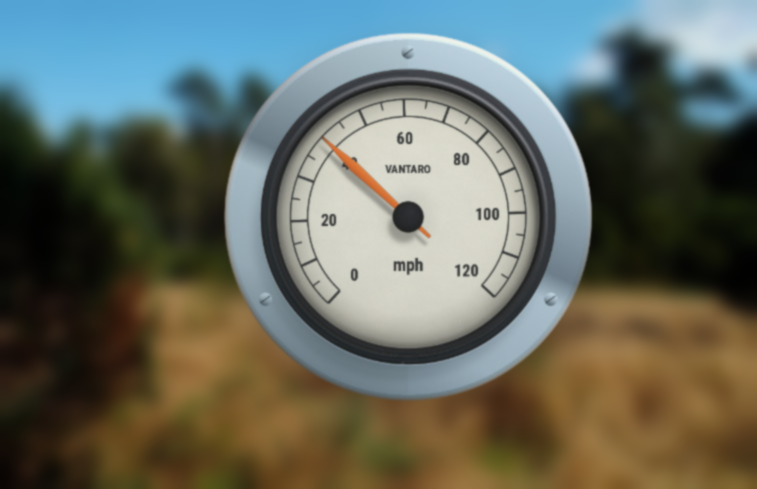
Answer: 40mph
